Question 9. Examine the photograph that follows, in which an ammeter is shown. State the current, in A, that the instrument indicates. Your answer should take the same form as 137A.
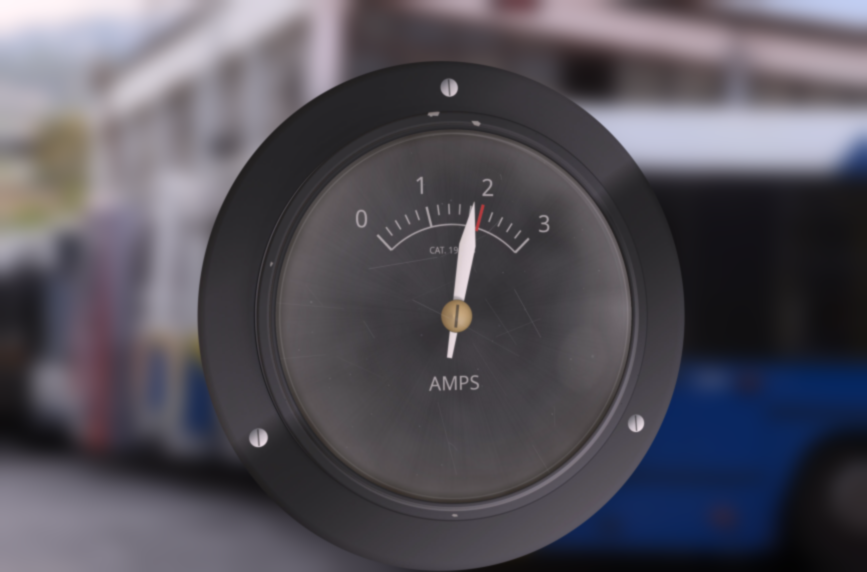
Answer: 1.8A
